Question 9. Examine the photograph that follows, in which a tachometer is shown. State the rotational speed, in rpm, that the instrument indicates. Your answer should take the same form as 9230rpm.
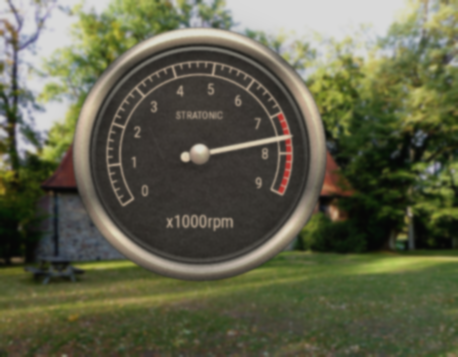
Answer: 7600rpm
